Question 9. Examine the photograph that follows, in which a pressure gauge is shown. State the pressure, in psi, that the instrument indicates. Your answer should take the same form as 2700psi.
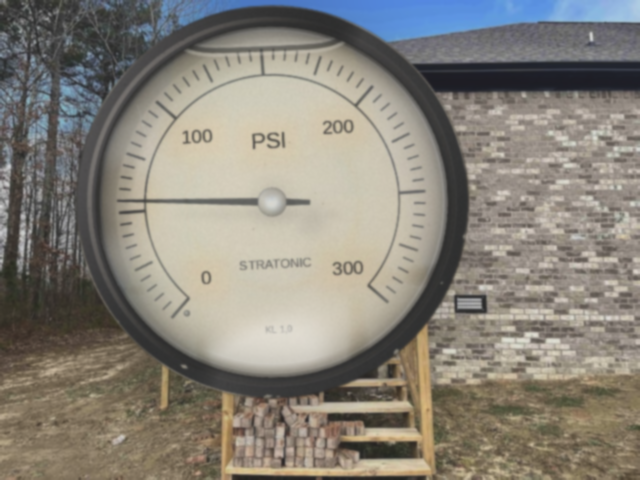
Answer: 55psi
